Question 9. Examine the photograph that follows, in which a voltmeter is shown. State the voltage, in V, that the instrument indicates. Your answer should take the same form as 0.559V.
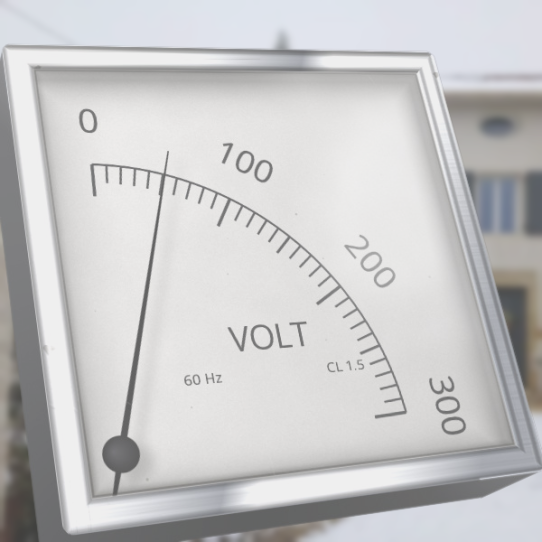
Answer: 50V
